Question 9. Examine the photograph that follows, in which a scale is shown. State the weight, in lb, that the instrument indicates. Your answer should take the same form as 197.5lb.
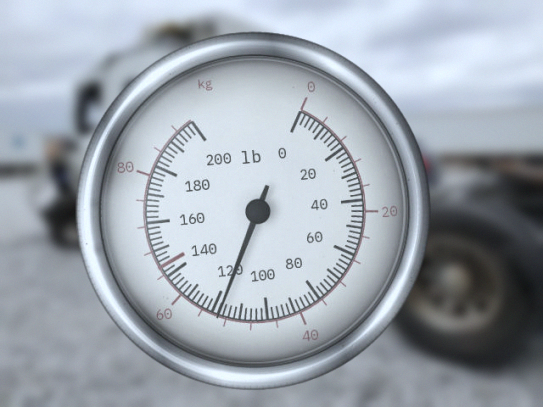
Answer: 118lb
